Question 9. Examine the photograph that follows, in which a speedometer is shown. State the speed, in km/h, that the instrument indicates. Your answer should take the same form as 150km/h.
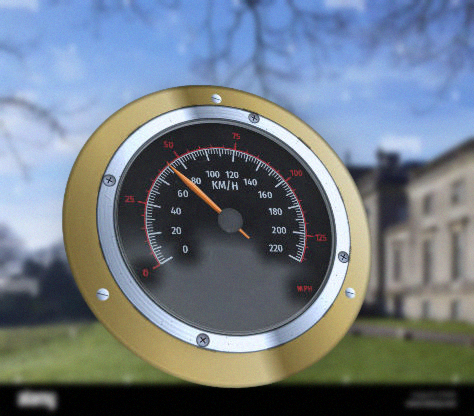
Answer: 70km/h
